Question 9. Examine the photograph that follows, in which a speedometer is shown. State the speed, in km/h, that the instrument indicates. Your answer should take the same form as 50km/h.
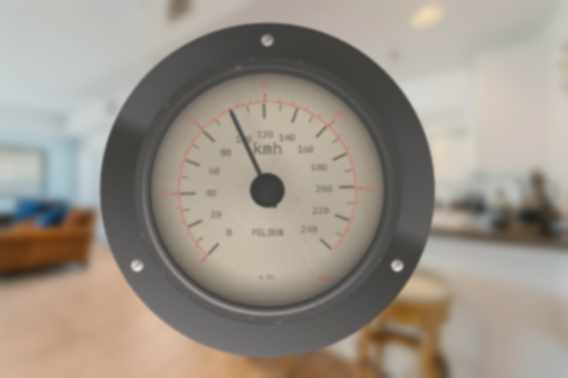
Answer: 100km/h
